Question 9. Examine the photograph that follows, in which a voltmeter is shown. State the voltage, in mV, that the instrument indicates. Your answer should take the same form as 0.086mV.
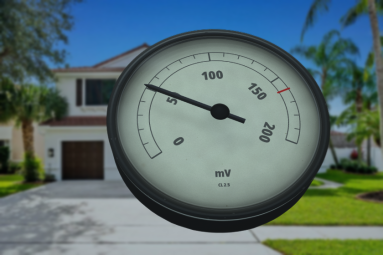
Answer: 50mV
